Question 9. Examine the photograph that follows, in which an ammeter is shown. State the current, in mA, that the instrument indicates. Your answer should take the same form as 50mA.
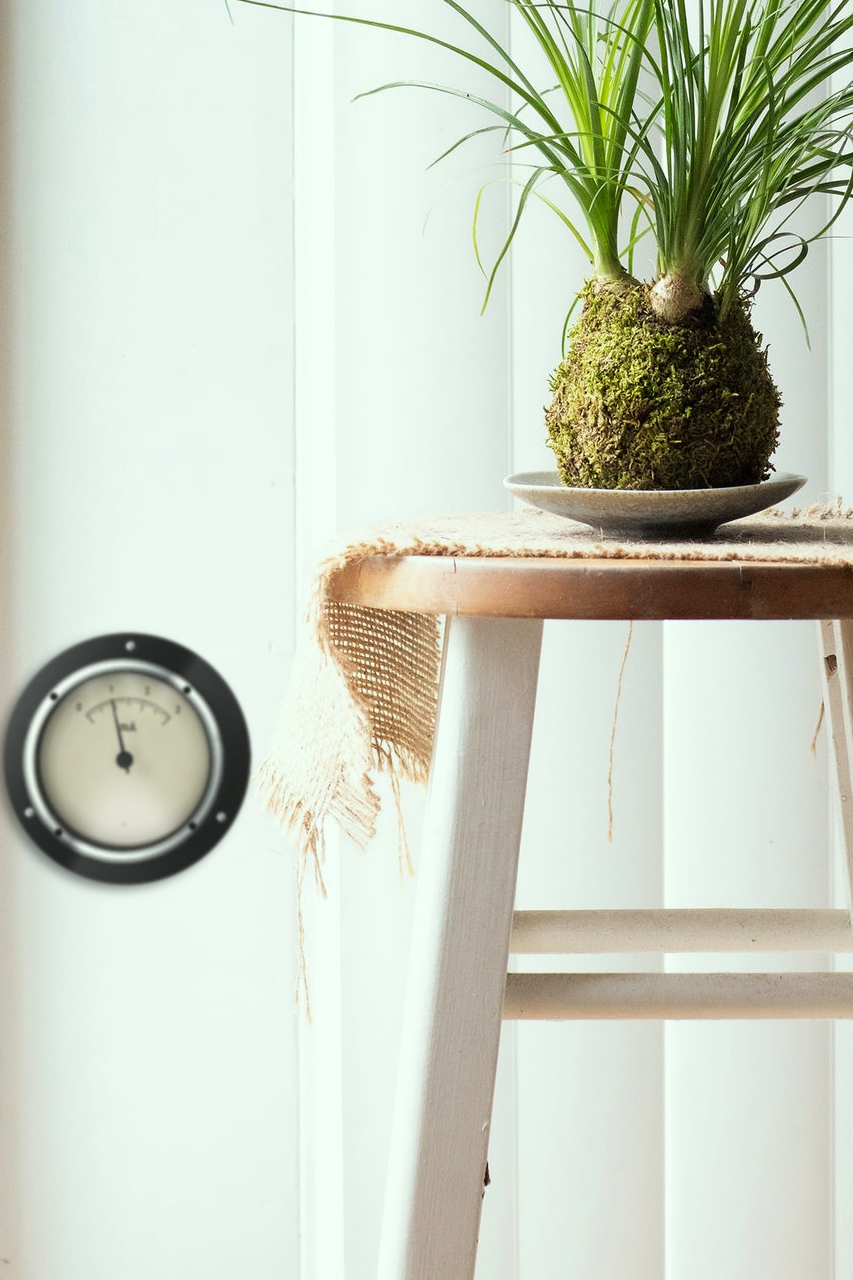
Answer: 1mA
